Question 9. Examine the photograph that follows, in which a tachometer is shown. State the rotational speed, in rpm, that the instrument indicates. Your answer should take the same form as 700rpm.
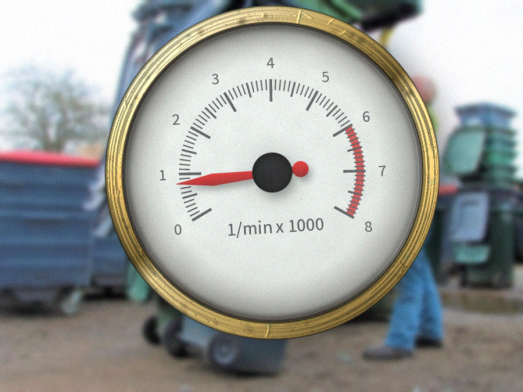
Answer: 800rpm
